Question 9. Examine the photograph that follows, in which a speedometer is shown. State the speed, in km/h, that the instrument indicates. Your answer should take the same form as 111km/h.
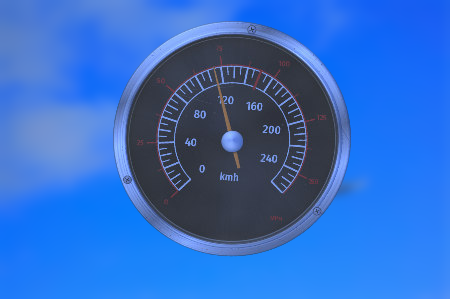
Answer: 115km/h
